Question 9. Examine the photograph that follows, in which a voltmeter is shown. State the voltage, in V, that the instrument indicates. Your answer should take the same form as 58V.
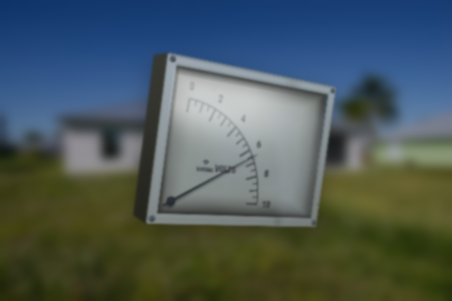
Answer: 6.5V
